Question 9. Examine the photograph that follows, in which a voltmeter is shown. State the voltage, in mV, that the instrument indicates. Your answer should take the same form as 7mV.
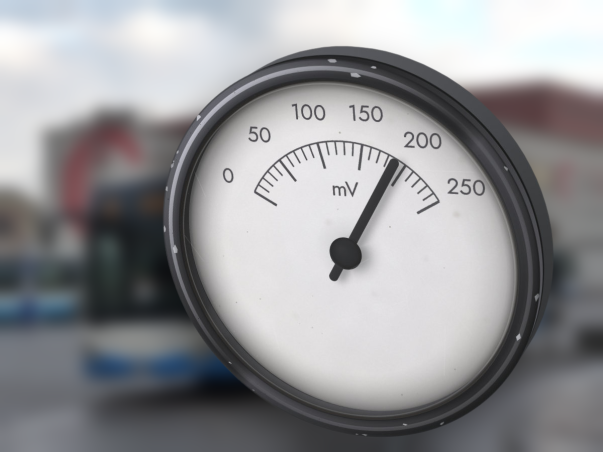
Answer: 190mV
